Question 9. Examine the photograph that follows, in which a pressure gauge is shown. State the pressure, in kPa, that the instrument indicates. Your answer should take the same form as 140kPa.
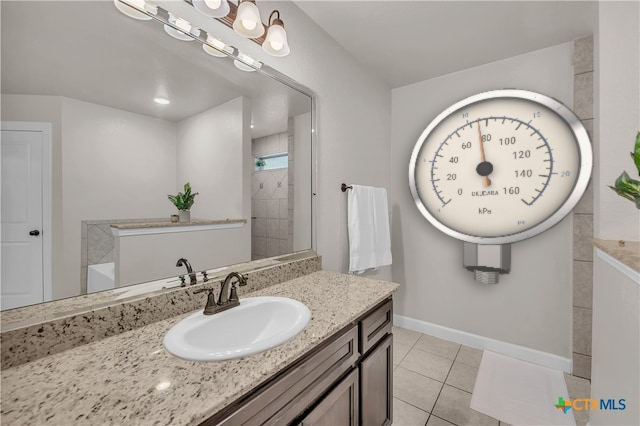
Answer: 75kPa
